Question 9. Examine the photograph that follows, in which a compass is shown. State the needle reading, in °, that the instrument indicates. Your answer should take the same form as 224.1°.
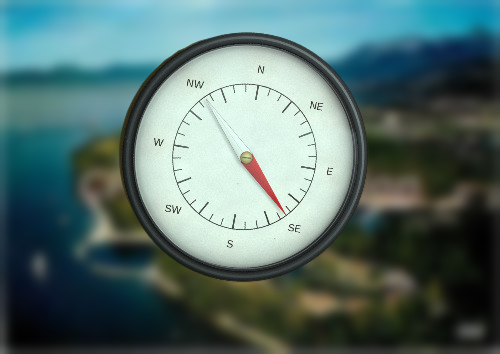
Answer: 135°
